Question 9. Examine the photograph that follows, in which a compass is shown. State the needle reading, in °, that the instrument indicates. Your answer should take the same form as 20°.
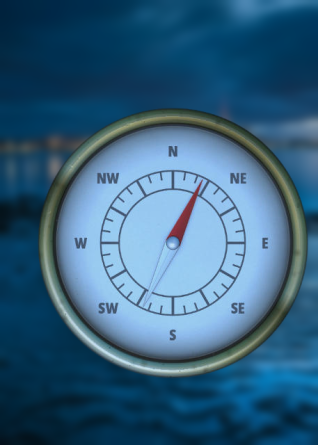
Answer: 25°
